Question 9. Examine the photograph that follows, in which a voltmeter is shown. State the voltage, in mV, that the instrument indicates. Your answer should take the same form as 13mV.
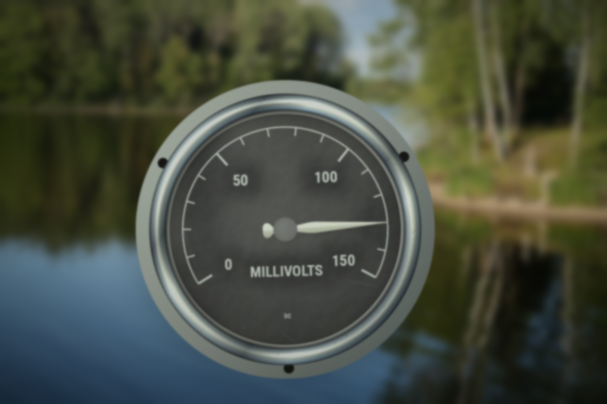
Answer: 130mV
